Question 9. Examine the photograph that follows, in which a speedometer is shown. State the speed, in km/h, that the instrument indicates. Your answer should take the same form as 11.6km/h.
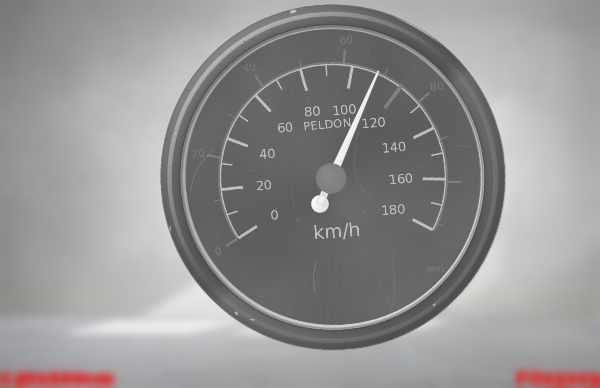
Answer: 110km/h
